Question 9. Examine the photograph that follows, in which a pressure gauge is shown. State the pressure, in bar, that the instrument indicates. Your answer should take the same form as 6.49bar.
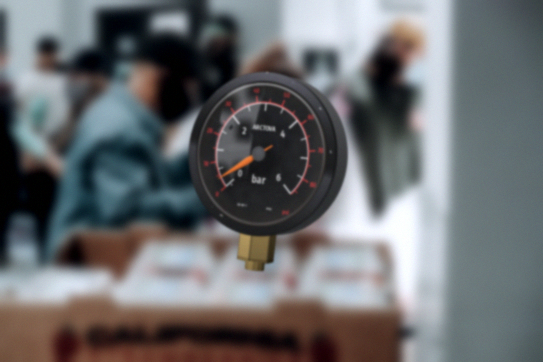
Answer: 0.25bar
